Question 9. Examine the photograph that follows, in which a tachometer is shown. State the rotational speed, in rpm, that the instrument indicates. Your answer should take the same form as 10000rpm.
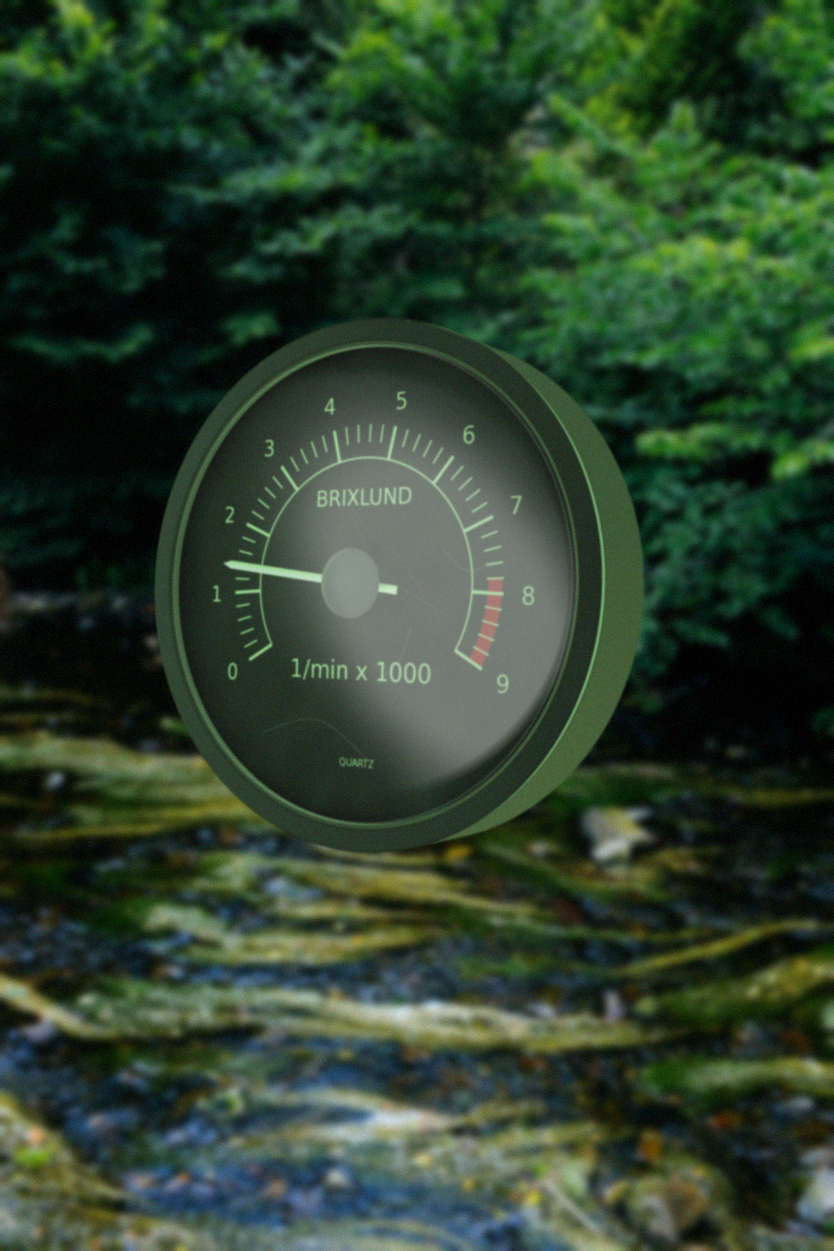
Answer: 1400rpm
